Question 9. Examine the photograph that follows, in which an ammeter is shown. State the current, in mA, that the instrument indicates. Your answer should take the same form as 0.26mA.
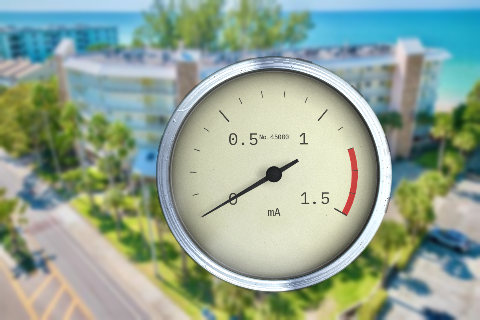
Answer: 0mA
